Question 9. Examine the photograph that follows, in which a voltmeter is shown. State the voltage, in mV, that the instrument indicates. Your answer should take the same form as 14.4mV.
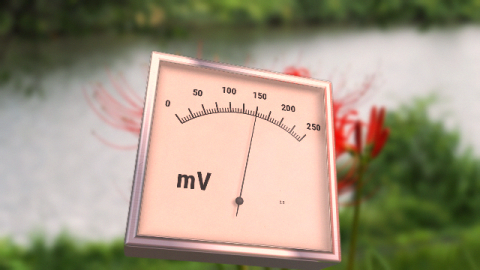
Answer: 150mV
